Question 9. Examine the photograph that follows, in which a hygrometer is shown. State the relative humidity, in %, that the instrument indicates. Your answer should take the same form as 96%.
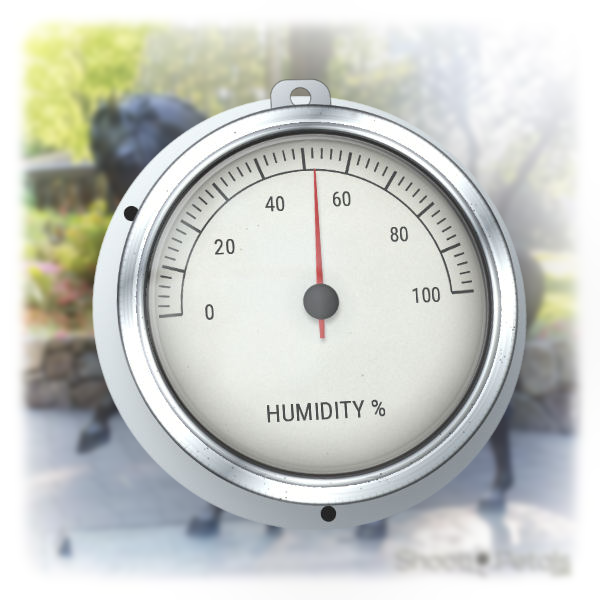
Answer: 52%
